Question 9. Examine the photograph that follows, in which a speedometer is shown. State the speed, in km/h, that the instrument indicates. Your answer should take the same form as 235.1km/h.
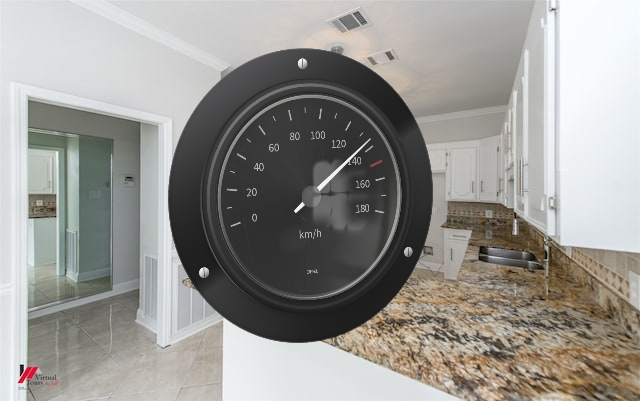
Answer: 135km/h
